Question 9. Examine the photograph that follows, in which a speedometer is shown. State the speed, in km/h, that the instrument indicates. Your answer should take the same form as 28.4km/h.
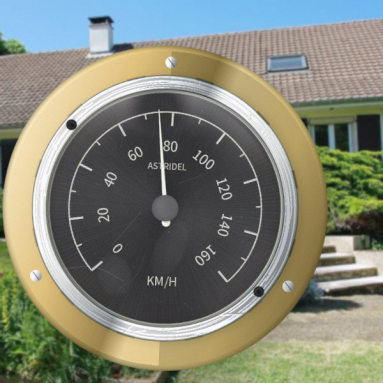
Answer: 75km/h
